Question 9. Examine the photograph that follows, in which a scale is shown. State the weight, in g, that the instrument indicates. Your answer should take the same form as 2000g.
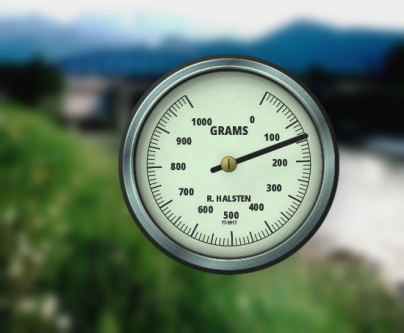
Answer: 140g
